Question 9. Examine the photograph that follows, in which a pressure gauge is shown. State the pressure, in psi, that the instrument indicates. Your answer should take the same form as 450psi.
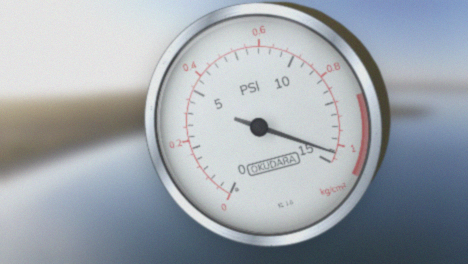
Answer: 14.5psi
